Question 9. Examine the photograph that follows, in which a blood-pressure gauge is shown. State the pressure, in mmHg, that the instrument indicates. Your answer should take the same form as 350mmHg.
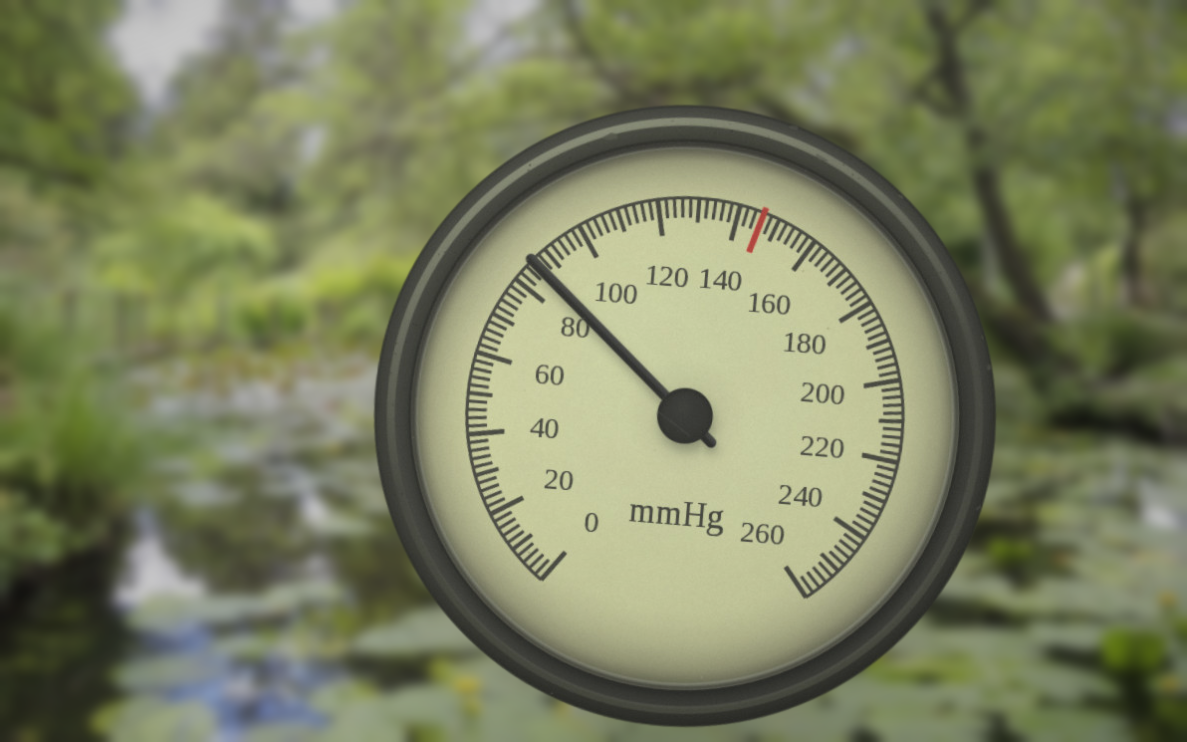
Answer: 86mmHg
